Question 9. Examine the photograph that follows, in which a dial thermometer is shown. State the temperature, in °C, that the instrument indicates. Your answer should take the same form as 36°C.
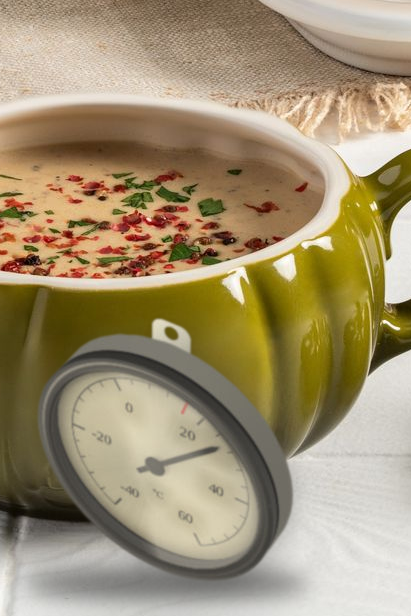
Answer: 26°C
